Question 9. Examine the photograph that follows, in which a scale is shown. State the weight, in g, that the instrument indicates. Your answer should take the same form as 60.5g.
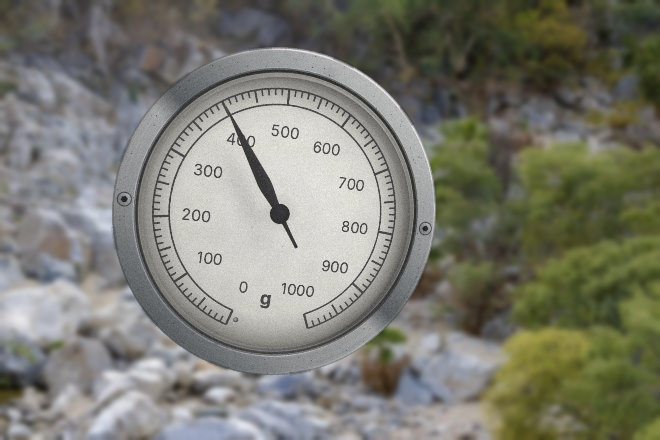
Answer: 400g
